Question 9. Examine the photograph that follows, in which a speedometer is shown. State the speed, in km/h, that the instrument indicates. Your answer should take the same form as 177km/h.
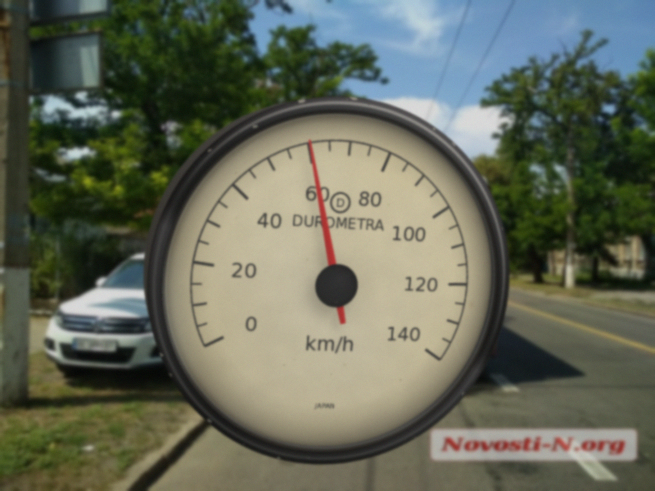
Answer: 60km/h
